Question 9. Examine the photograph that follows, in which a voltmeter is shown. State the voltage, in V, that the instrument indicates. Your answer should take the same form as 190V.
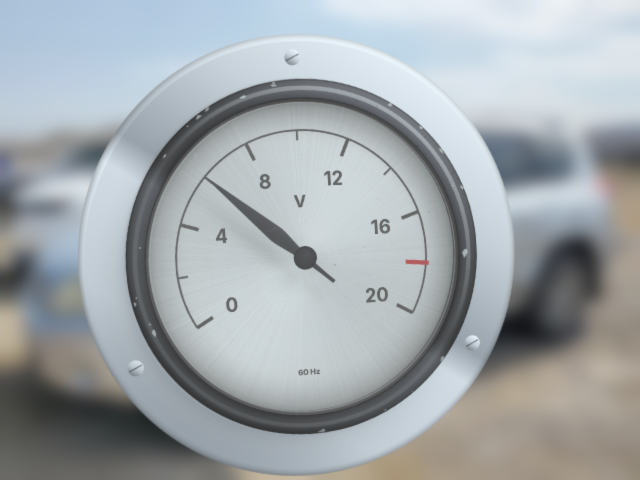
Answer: 6V
